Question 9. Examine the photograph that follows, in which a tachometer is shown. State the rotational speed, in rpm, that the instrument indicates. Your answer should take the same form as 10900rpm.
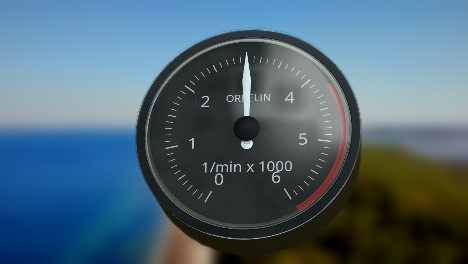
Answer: 3000rpm
